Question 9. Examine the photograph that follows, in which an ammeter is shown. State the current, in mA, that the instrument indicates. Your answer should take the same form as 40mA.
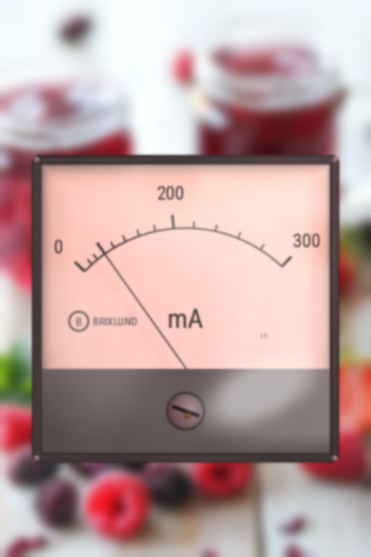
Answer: 100mA
